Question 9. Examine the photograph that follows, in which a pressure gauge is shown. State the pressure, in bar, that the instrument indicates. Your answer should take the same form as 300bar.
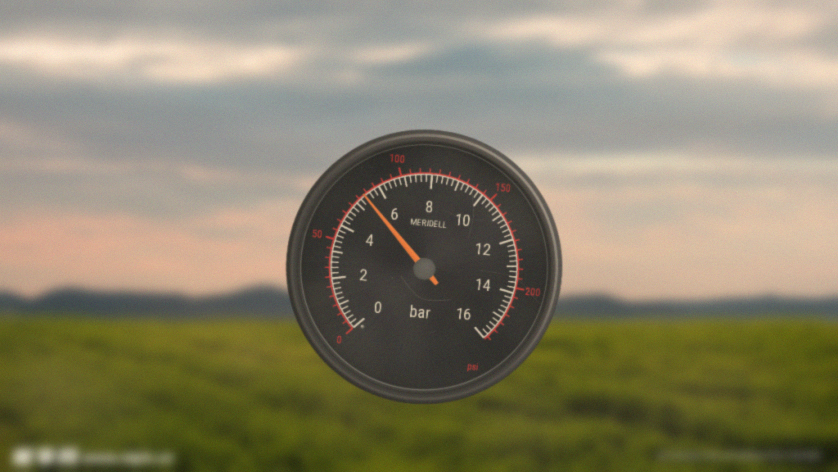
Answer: 5.4bar
